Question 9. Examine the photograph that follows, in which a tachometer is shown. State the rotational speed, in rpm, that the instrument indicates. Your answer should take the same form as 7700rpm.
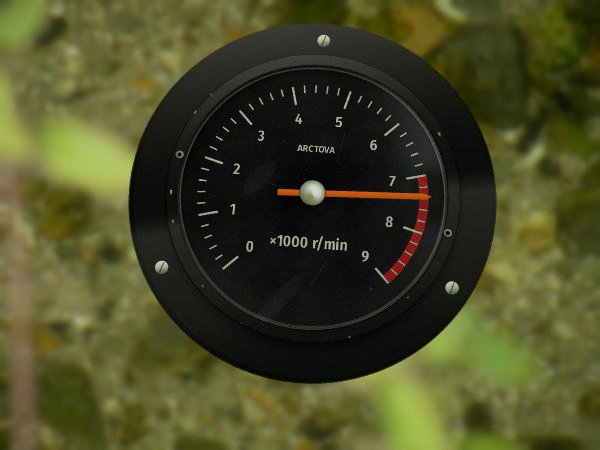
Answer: 7400rpm
